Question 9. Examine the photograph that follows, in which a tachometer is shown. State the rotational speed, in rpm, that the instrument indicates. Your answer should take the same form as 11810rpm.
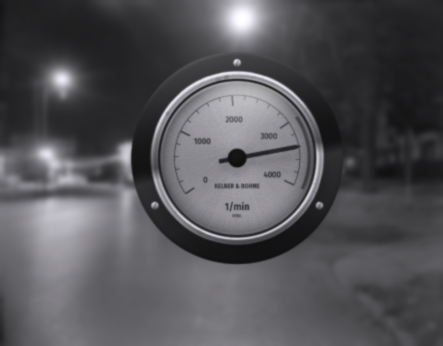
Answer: 3400rpm
